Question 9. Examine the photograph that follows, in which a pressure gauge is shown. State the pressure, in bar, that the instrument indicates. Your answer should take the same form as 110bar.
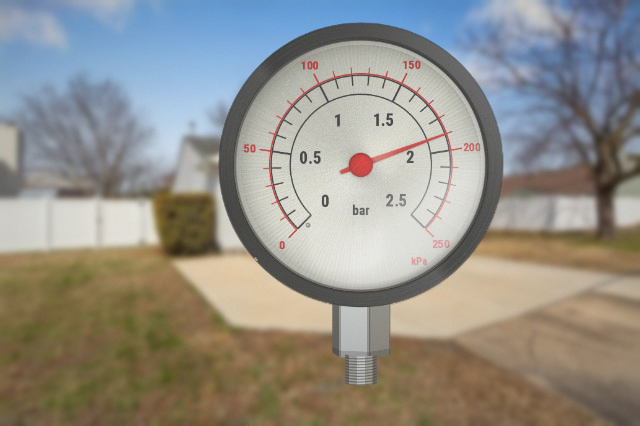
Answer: 1.9bar
